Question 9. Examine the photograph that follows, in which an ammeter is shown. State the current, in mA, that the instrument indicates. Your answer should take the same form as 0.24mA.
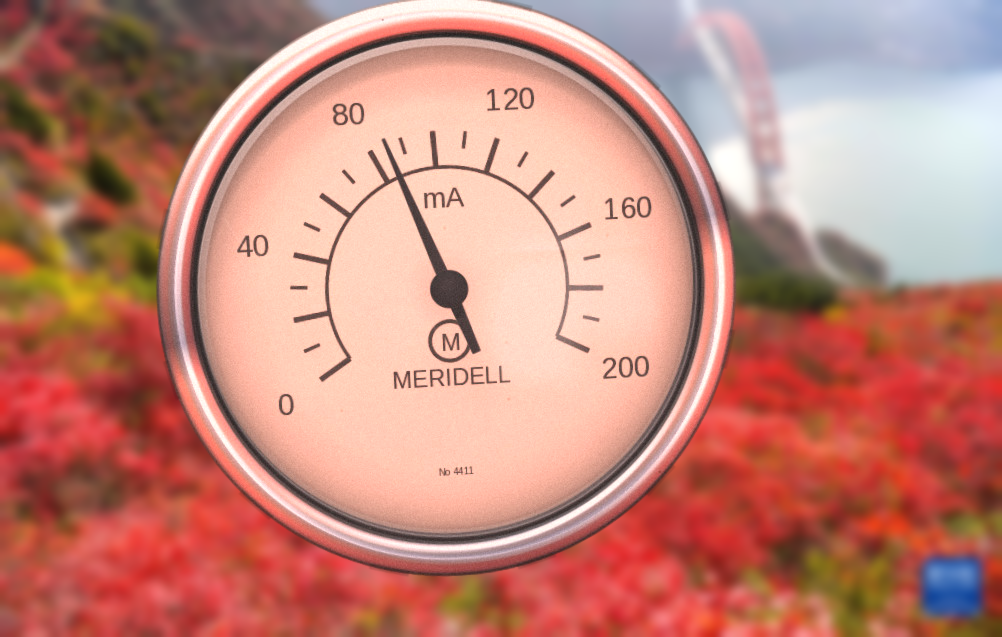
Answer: 85mA
